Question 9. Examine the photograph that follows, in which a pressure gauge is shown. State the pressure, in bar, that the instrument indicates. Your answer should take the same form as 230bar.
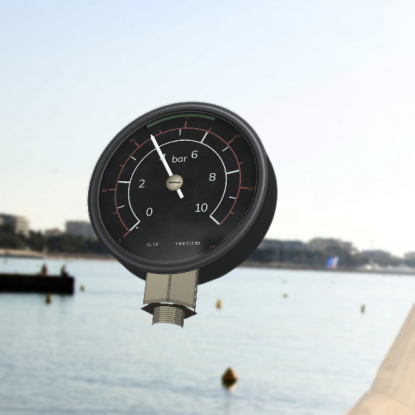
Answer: 4bar
